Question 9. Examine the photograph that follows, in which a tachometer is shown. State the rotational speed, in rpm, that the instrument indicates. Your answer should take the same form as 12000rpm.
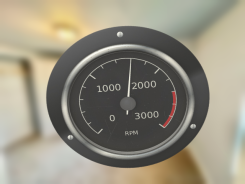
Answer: 1600rpm
